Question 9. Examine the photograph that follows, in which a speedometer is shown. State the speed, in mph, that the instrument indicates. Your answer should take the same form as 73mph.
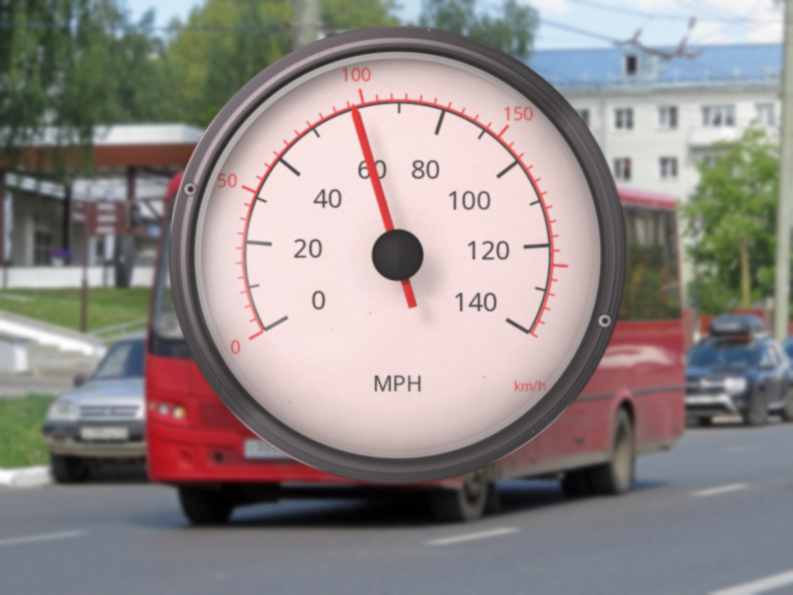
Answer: 60mph
